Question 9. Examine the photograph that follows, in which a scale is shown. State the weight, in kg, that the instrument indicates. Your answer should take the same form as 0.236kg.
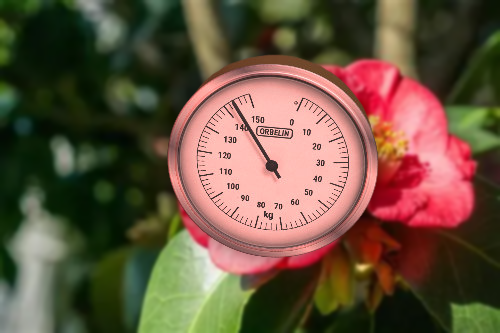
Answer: 144kg
